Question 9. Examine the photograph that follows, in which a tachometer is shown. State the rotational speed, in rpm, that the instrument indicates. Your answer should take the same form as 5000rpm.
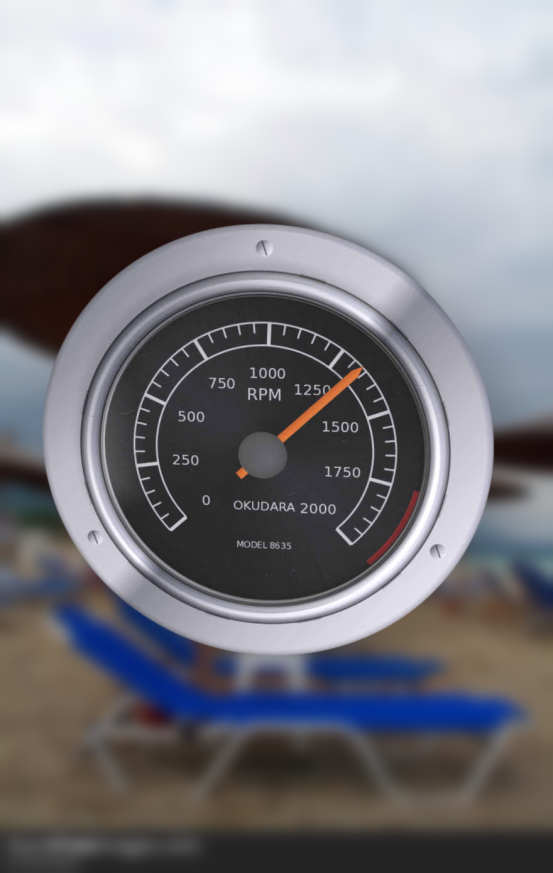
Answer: 1325rpm
